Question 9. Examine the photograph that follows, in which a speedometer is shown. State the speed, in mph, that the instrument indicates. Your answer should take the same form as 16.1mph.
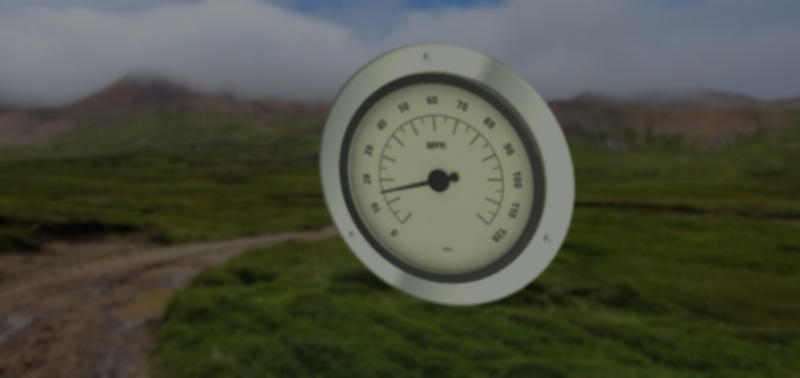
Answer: 15mph
